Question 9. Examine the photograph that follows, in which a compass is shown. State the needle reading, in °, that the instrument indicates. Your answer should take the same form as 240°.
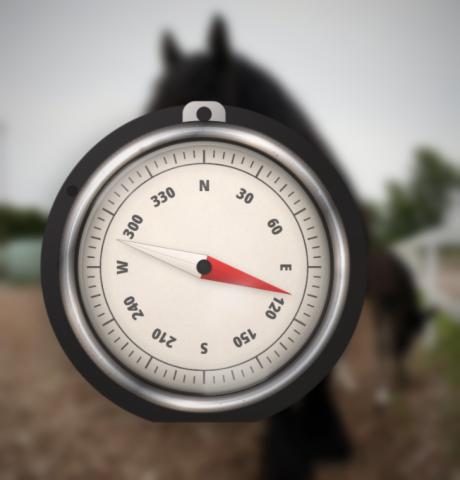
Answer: 107.5°
